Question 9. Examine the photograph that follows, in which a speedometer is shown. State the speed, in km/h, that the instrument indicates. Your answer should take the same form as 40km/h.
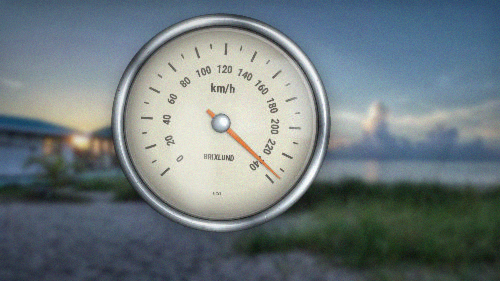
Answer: 235km/h
